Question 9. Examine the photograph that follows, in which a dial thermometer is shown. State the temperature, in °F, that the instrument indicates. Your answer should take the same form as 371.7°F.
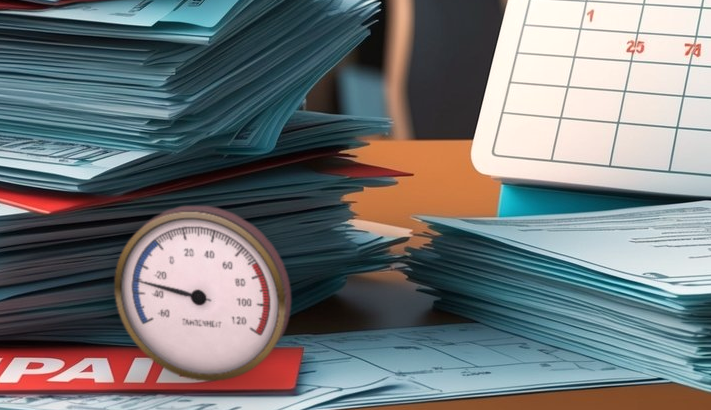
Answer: -30°F
